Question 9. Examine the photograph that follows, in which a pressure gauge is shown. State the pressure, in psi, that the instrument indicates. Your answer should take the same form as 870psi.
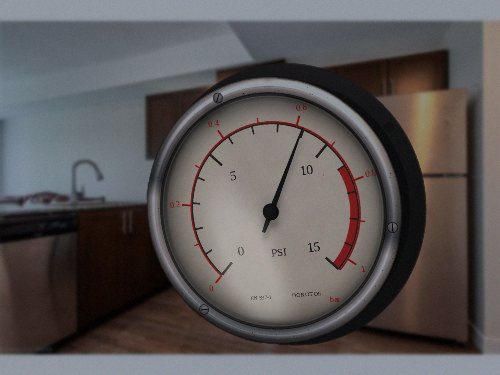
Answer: 9psi
